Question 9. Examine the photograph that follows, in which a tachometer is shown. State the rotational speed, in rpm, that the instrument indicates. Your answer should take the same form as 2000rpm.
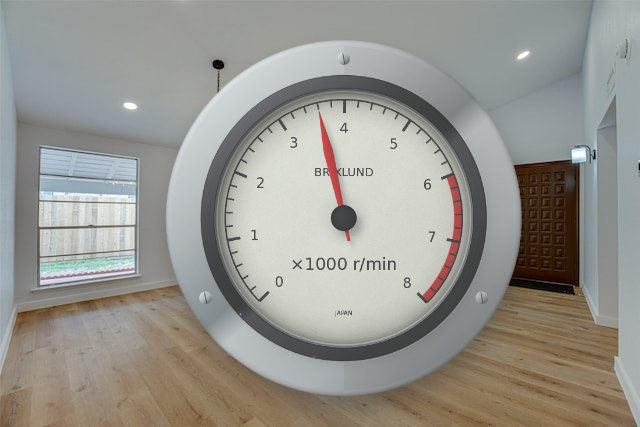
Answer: 3600rpm
